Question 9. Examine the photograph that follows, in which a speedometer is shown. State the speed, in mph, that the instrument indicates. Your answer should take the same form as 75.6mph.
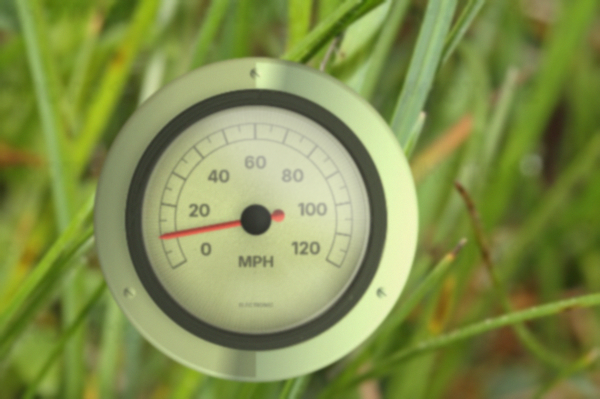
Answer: 10mph
